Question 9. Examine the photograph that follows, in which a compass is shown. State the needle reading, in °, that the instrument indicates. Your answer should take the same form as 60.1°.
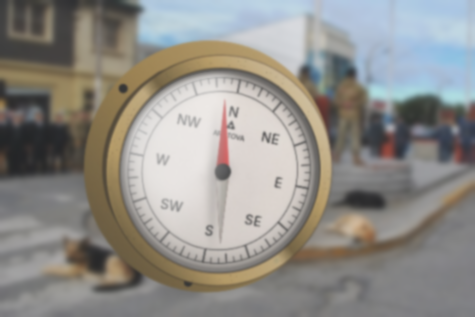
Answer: 350°
